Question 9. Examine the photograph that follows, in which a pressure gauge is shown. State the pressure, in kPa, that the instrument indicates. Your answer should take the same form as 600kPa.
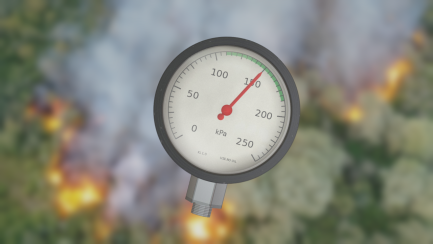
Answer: 150kPa
